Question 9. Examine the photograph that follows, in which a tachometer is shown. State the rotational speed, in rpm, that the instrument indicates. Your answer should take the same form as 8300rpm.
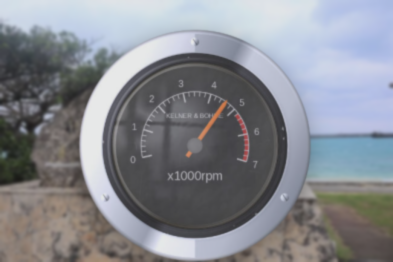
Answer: 4600rpm
